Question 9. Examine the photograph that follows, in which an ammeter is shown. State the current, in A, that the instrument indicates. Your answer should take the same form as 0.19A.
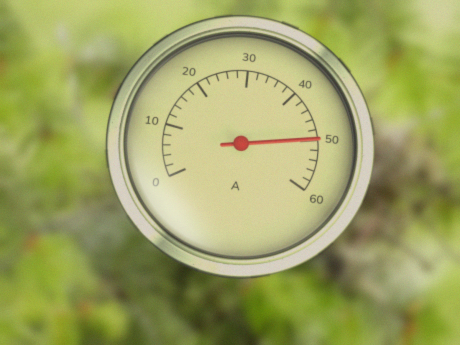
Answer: 50A
